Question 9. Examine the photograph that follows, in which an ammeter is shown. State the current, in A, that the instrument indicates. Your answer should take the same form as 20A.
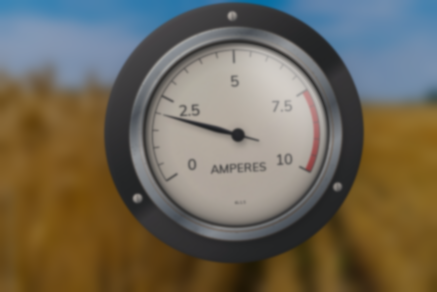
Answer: 2A
